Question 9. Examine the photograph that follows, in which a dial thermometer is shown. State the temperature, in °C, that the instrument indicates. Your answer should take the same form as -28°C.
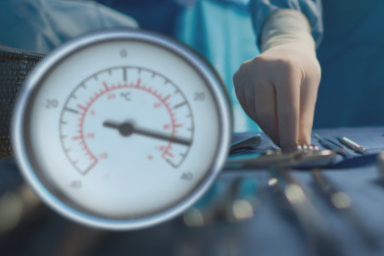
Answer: 32°C
